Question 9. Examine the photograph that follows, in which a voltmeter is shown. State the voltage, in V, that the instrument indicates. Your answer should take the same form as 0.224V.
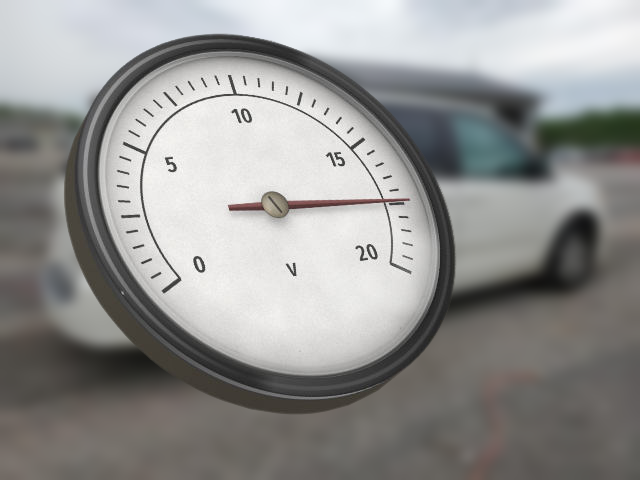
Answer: 17.5V
